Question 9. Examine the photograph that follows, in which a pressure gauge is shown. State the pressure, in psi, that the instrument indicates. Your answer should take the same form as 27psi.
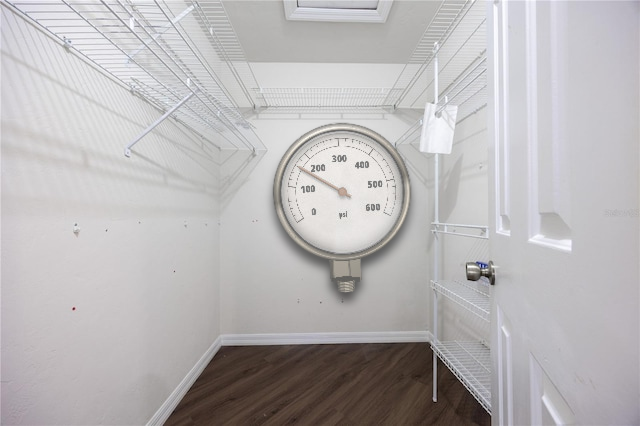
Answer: 160psi
